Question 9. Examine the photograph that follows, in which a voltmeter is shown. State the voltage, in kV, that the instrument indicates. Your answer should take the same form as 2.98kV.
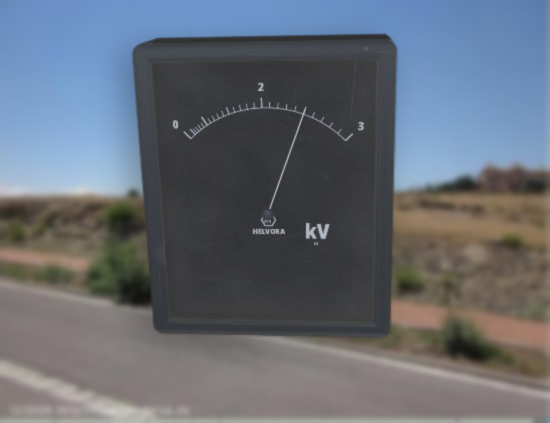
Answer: 2.5kV
